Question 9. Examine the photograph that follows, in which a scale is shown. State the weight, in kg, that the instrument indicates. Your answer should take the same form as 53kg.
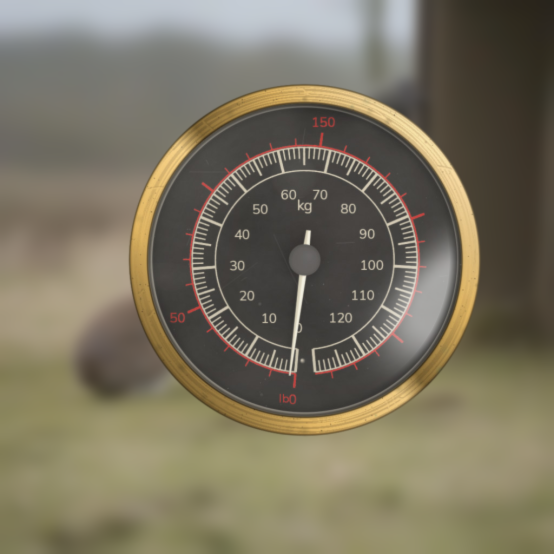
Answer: 1kg
